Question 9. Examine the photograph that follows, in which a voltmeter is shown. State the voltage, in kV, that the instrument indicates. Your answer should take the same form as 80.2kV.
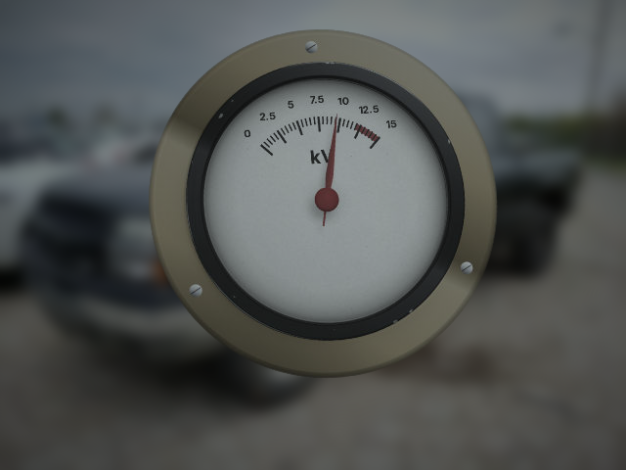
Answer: 9.5kV
